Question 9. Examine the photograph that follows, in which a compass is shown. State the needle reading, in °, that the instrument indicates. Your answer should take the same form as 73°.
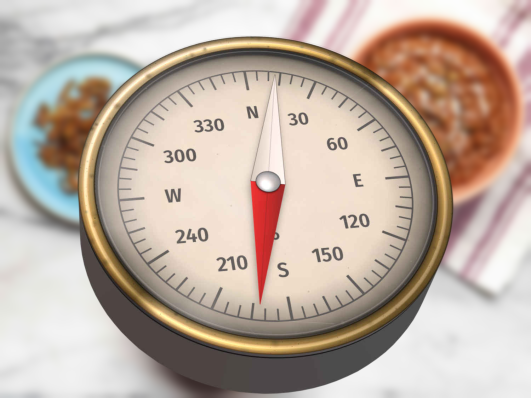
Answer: 192.5°
